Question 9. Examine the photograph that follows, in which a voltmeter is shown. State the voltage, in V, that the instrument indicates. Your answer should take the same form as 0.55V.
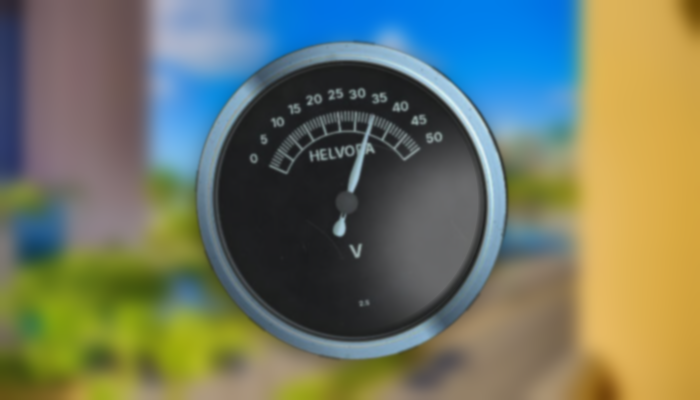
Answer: 35V
